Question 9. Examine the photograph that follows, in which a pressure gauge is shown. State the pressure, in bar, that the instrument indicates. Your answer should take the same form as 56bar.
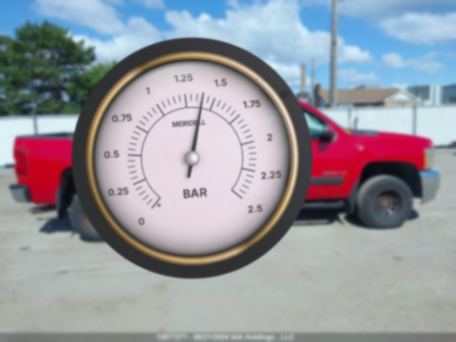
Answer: 1.4bar
